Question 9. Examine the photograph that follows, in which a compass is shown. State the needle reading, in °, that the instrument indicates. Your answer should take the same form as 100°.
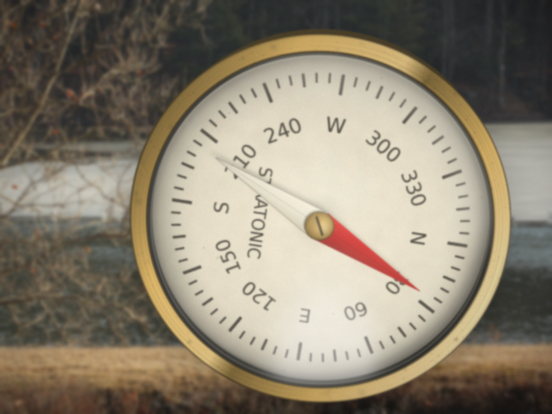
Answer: 25°
